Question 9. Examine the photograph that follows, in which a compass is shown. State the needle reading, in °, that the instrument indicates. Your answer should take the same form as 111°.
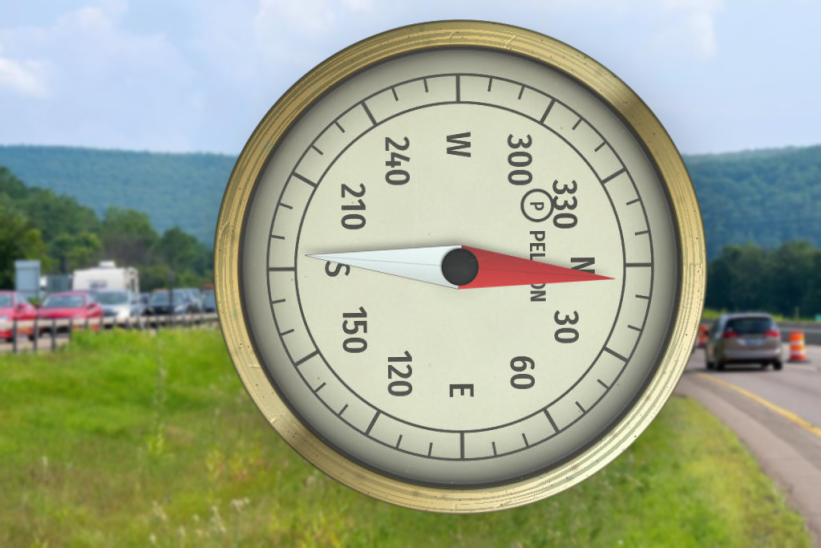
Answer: 5°
